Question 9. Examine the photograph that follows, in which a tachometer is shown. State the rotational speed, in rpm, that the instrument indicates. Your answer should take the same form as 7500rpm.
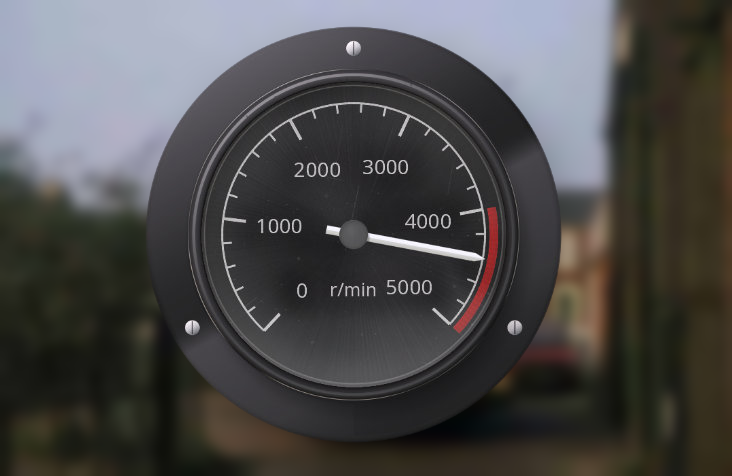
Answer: 4400rpm
